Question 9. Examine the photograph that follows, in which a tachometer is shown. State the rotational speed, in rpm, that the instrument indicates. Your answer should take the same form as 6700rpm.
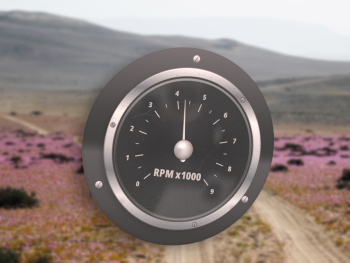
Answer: 4250rpm
